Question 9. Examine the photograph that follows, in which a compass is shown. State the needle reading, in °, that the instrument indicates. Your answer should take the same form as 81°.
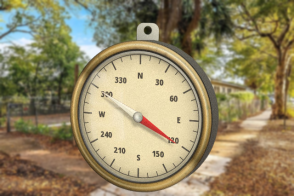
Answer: 120°
